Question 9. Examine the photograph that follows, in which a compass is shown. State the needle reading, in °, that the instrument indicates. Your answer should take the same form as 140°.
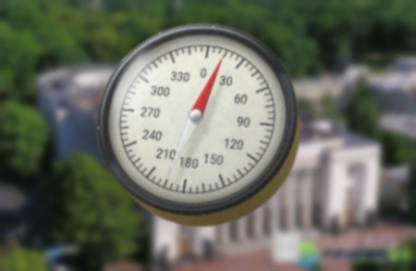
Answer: 15°
